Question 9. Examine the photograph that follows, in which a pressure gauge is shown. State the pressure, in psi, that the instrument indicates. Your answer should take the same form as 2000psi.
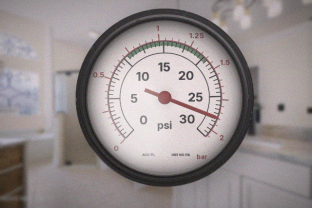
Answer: 27.5psi
